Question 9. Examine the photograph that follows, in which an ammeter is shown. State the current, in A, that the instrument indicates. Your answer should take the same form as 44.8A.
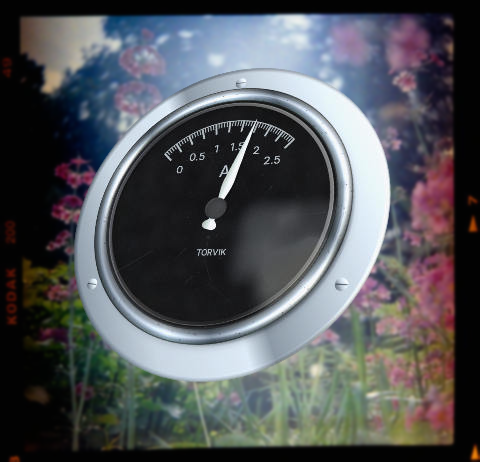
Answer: 1.75A
